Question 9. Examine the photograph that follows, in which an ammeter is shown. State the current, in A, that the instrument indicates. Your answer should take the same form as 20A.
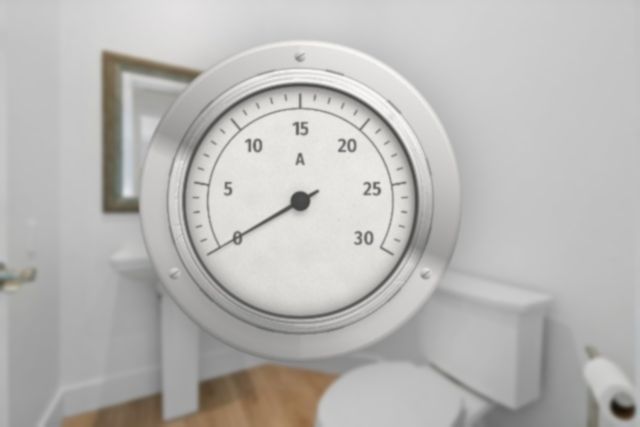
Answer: 0A
